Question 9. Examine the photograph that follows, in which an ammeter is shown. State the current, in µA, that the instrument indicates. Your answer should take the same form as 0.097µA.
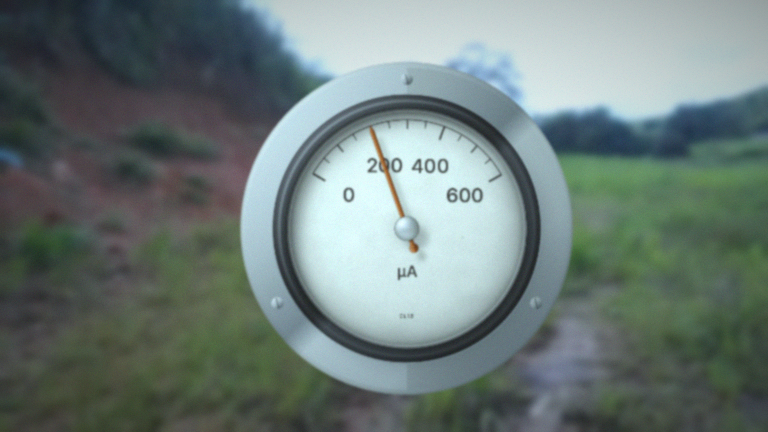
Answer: 200µA
